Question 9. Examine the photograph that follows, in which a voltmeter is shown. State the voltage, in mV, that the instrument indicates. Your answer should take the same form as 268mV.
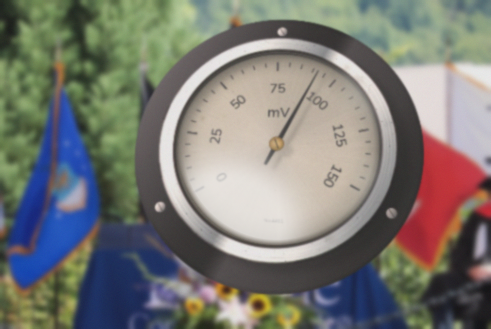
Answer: 92.5mV
